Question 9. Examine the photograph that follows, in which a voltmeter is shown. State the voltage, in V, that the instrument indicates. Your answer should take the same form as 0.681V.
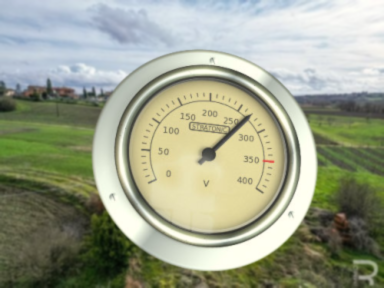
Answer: 270V
